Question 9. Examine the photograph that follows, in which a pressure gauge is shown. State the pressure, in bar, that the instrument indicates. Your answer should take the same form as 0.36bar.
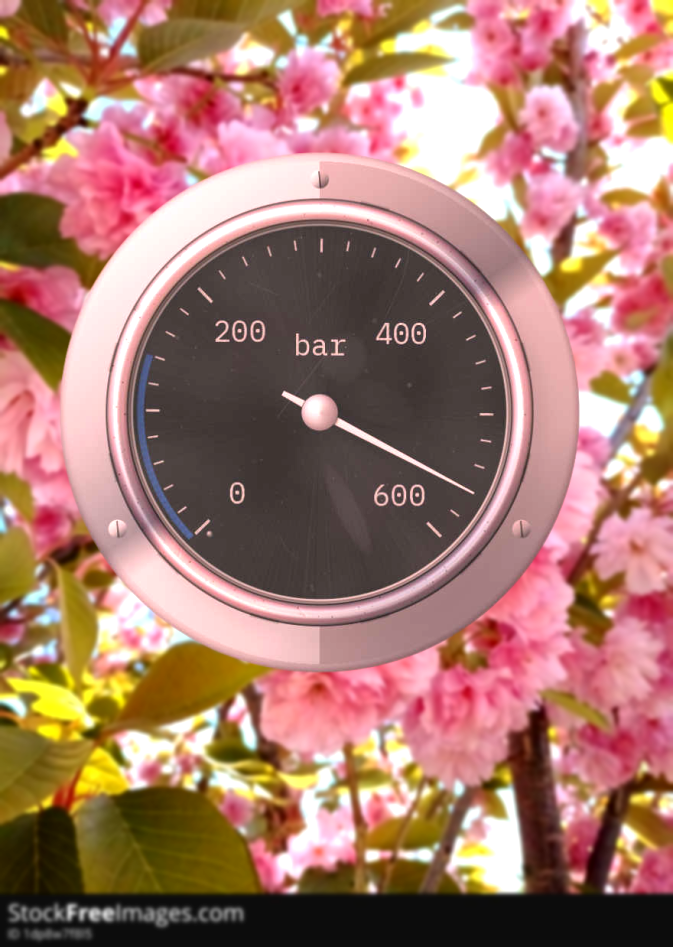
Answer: 560bar
